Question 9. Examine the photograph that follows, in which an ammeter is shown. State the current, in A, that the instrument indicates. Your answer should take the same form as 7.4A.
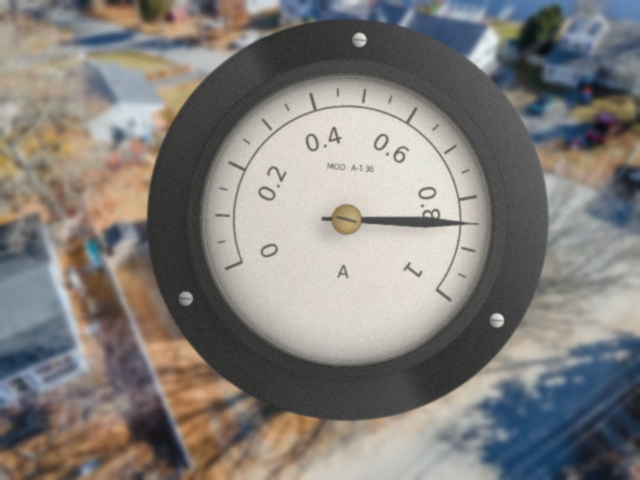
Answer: 0.85A
